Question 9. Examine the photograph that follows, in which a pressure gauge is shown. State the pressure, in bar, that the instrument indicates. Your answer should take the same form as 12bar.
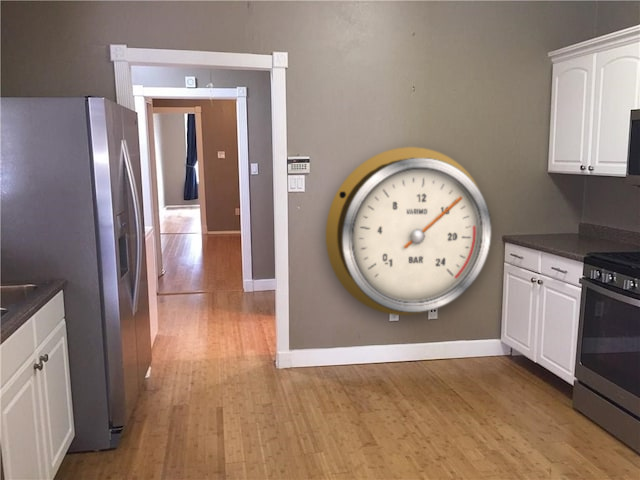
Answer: 16bar
